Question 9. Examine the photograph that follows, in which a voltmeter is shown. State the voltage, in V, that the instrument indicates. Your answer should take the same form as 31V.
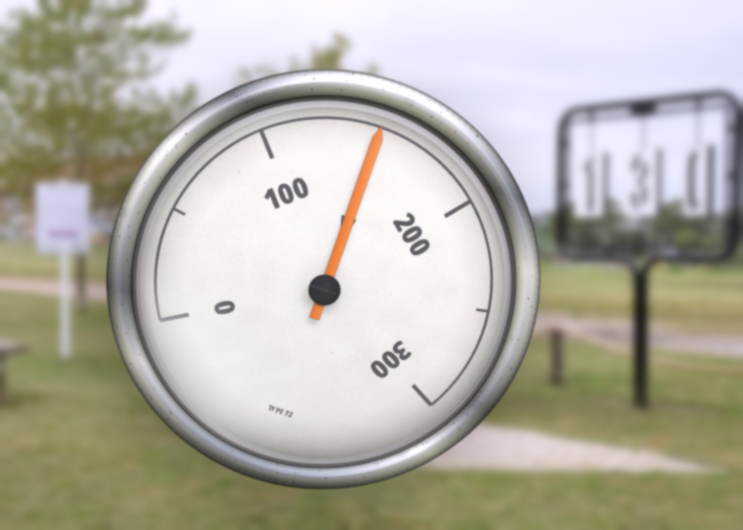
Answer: 150V
